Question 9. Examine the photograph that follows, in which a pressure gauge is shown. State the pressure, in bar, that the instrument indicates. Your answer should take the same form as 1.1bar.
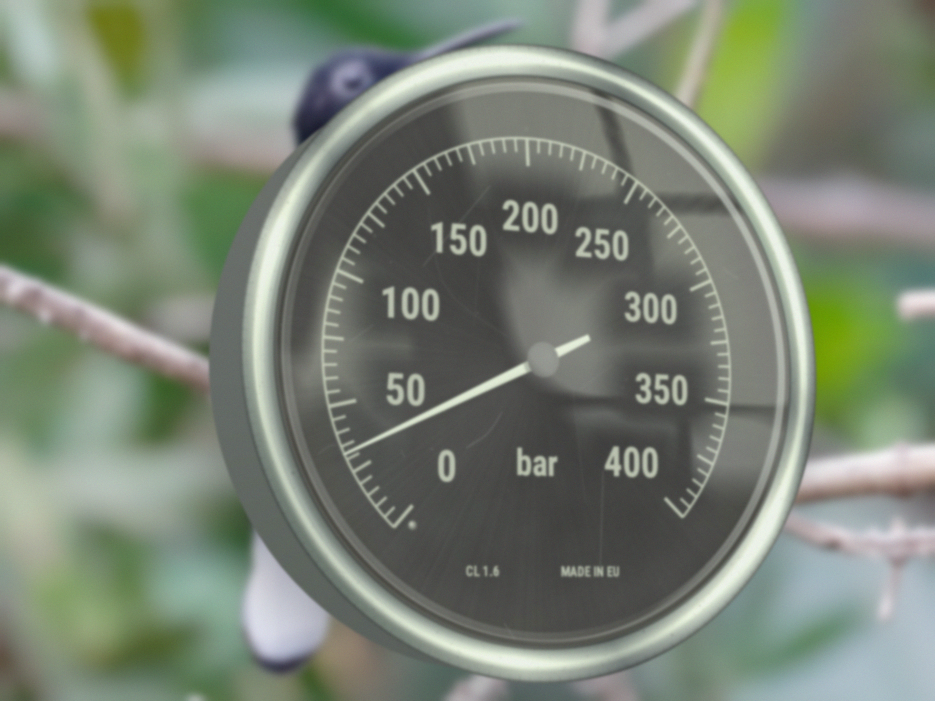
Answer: 32.5bar
